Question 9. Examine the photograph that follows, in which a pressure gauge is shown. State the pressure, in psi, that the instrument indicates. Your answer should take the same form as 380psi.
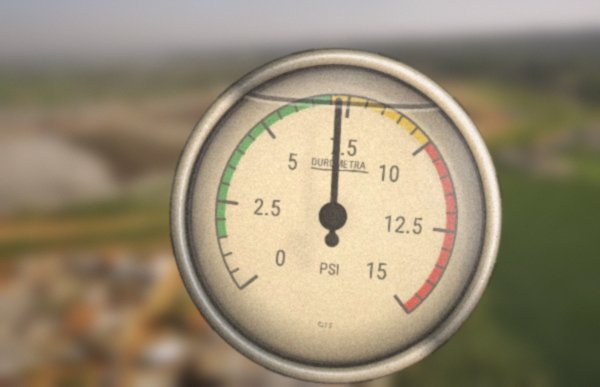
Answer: 7.25psi
